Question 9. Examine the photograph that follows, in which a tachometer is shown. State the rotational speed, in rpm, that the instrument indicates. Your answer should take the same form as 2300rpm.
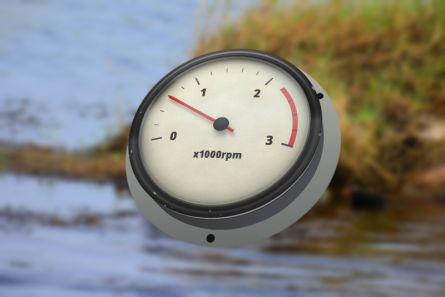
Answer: 600rpm
